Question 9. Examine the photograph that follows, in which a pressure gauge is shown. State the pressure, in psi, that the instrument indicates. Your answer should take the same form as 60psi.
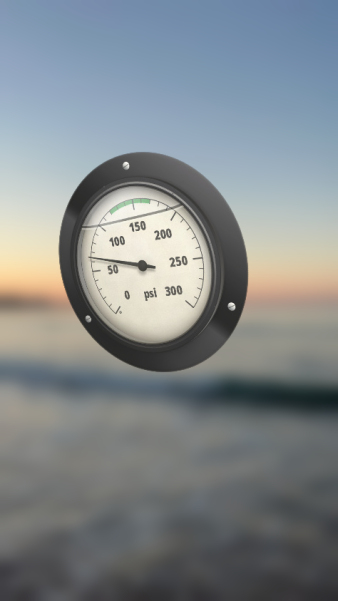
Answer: 65psi
